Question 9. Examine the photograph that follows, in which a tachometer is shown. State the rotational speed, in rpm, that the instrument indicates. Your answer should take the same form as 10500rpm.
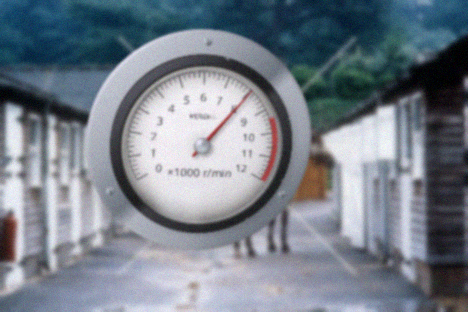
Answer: 8000rpm
